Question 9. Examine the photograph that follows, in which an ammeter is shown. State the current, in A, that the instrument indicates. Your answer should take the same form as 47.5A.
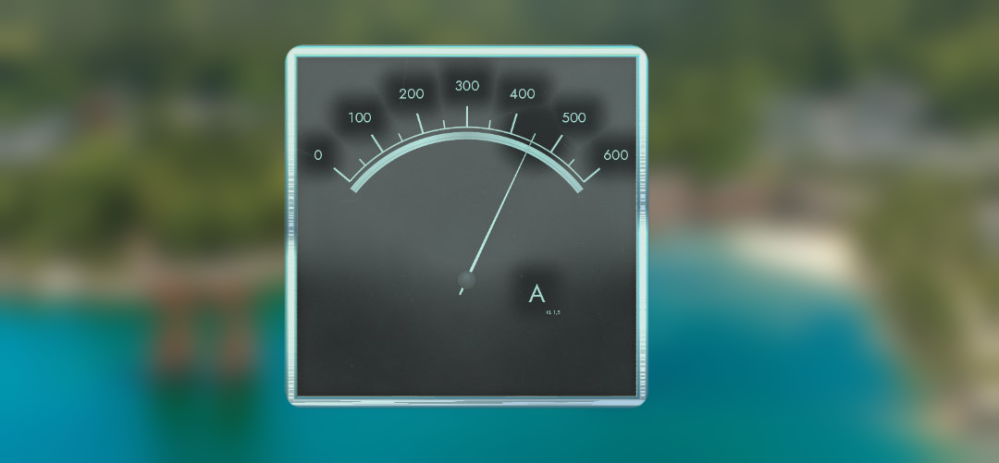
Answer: 450A
